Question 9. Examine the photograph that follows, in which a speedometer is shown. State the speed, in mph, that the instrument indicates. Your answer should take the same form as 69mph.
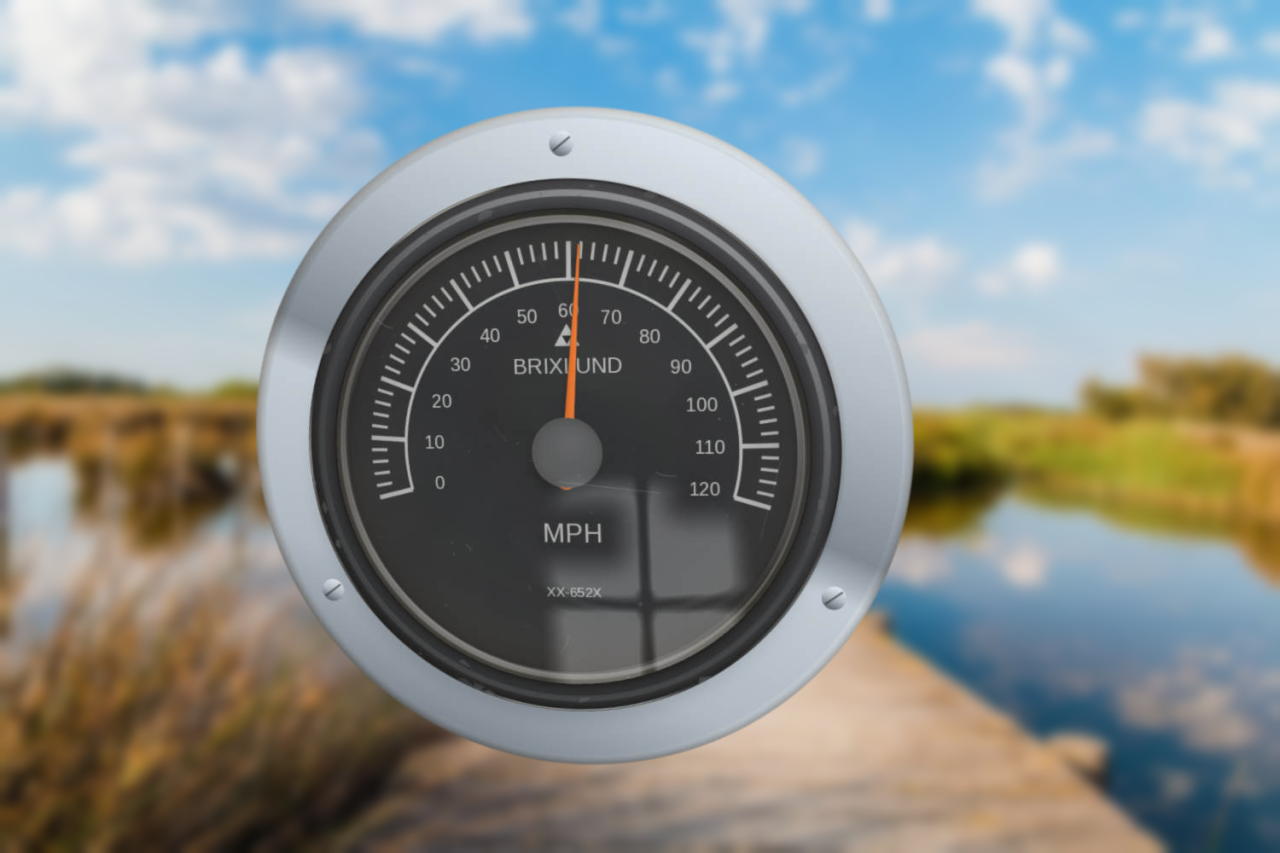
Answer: 62mph
